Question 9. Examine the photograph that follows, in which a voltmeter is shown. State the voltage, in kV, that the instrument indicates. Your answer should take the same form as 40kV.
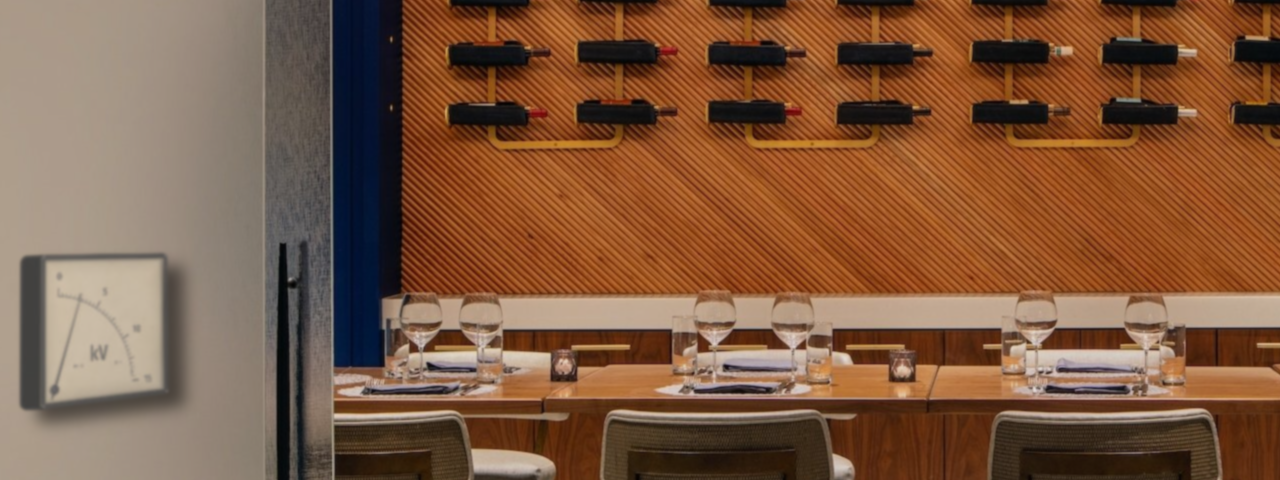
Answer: 2.5kV
